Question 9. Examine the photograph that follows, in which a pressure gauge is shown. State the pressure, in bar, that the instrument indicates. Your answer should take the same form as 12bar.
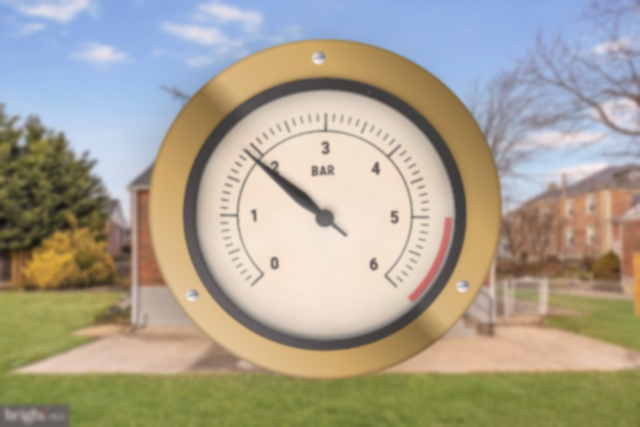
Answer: 1.9bar
